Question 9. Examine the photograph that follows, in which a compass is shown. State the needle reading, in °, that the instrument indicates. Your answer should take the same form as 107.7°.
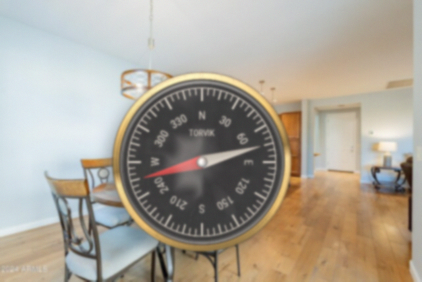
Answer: 255°
